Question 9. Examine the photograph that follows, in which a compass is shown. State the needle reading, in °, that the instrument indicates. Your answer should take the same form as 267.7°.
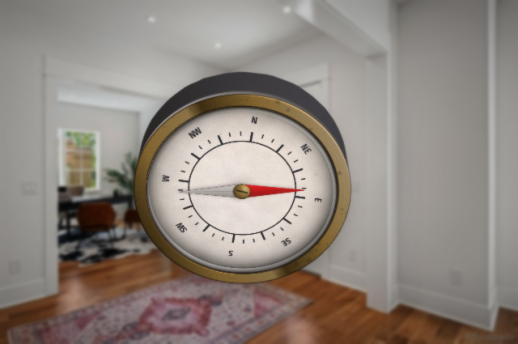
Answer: 80°
